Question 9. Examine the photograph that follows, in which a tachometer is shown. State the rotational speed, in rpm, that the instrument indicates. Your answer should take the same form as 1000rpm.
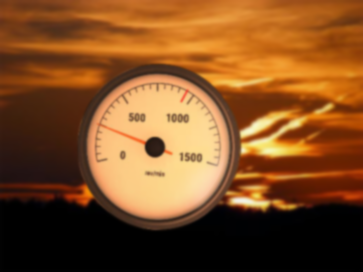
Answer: 250rpm
